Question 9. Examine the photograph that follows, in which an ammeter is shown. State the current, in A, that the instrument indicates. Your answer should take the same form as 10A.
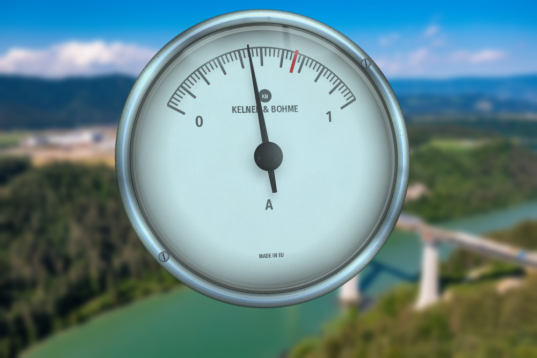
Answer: 0.44A
